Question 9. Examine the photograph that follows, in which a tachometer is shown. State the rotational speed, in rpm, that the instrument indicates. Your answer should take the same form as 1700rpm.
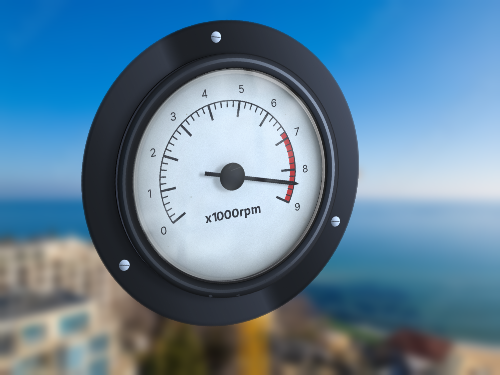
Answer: 8400rpm
